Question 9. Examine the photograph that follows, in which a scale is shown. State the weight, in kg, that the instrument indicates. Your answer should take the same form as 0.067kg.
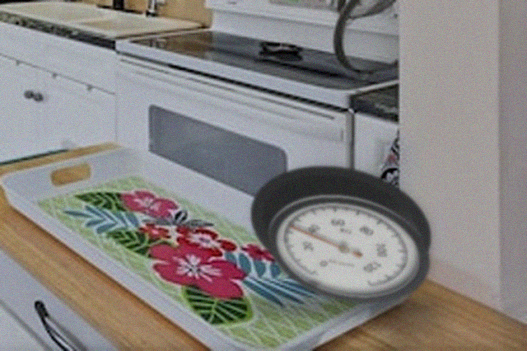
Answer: 35kg
